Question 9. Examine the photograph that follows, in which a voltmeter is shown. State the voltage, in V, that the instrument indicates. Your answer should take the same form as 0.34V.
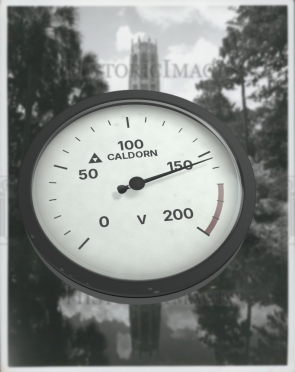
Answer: 155V
